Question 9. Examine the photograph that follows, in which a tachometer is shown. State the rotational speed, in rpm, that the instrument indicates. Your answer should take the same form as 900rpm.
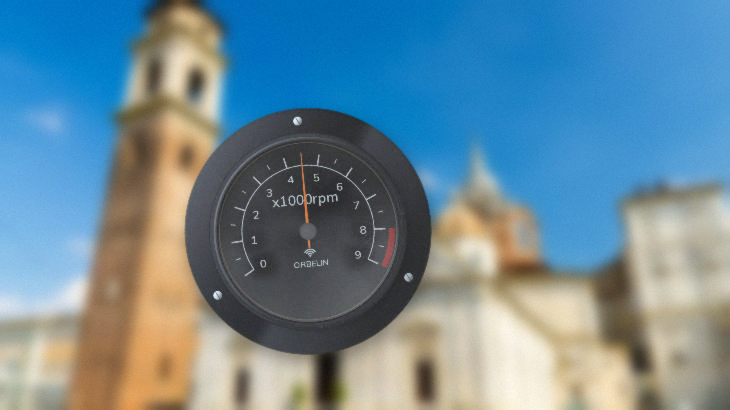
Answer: 4500rpm
